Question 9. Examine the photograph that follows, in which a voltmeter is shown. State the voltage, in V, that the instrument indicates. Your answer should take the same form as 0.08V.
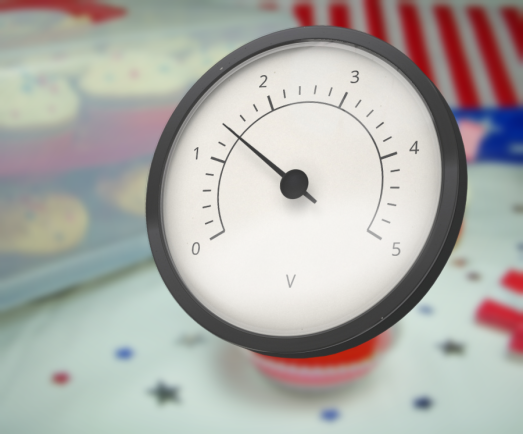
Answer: 1.4V
